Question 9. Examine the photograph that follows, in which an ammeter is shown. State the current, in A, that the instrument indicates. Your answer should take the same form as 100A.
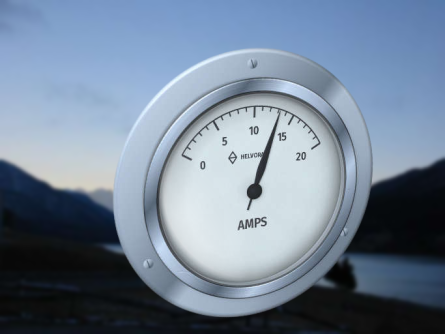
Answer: 13A
